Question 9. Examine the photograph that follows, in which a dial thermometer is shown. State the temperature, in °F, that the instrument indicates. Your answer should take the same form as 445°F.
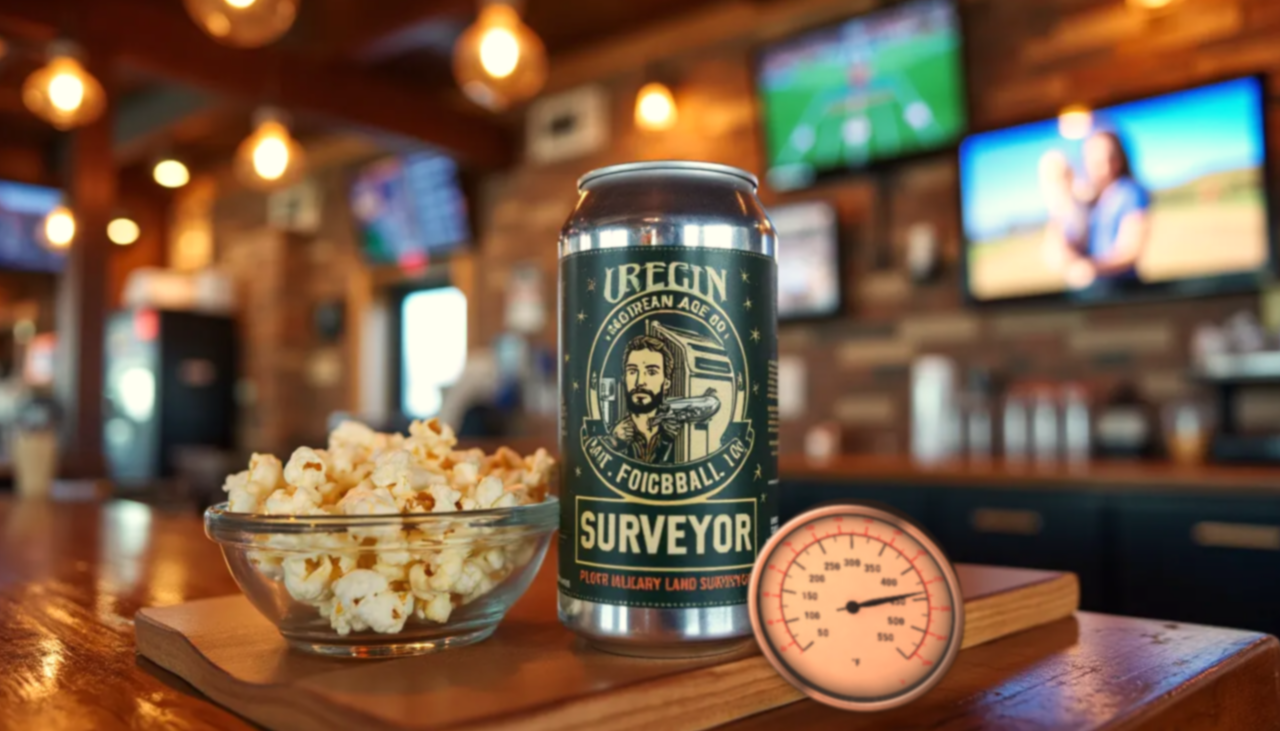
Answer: 437.5°F
